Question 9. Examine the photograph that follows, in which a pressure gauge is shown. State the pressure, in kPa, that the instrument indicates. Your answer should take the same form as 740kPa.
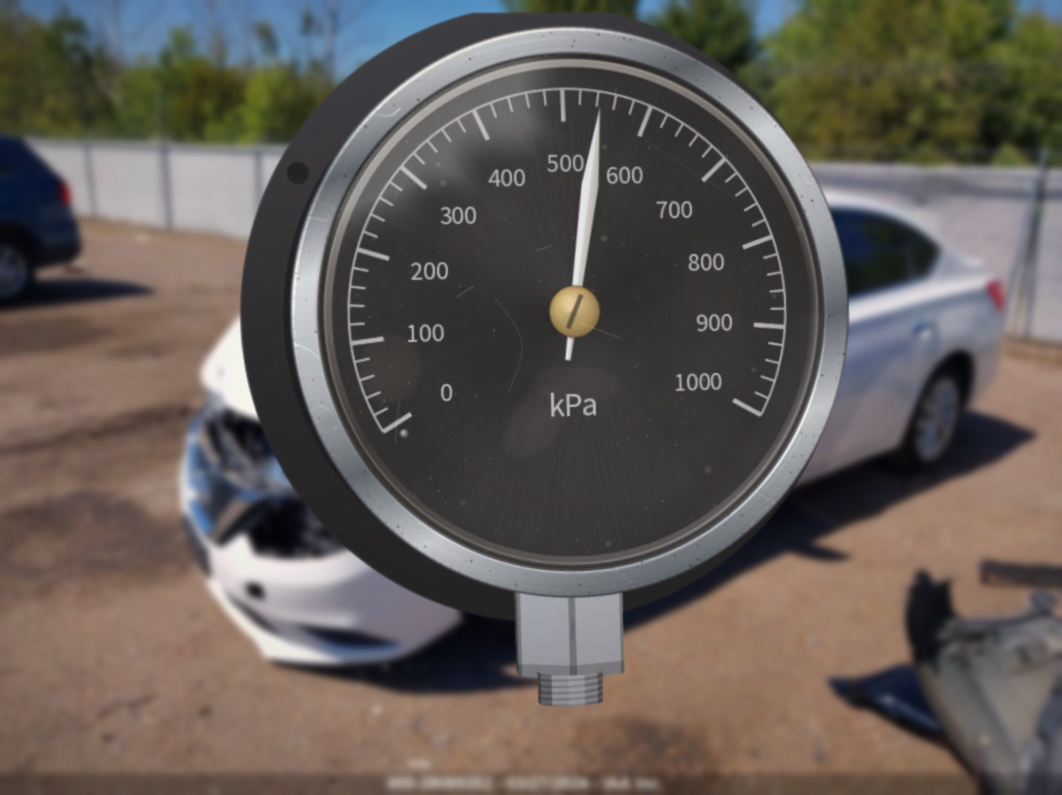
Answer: 540kPa
